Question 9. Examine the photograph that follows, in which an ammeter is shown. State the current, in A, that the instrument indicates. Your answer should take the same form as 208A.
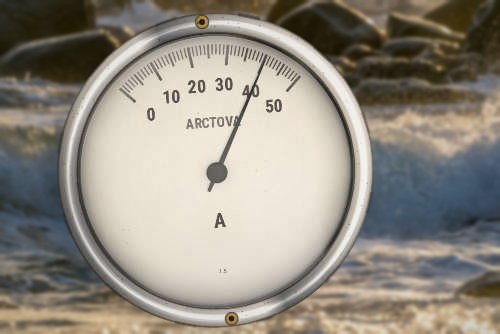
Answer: 40A
